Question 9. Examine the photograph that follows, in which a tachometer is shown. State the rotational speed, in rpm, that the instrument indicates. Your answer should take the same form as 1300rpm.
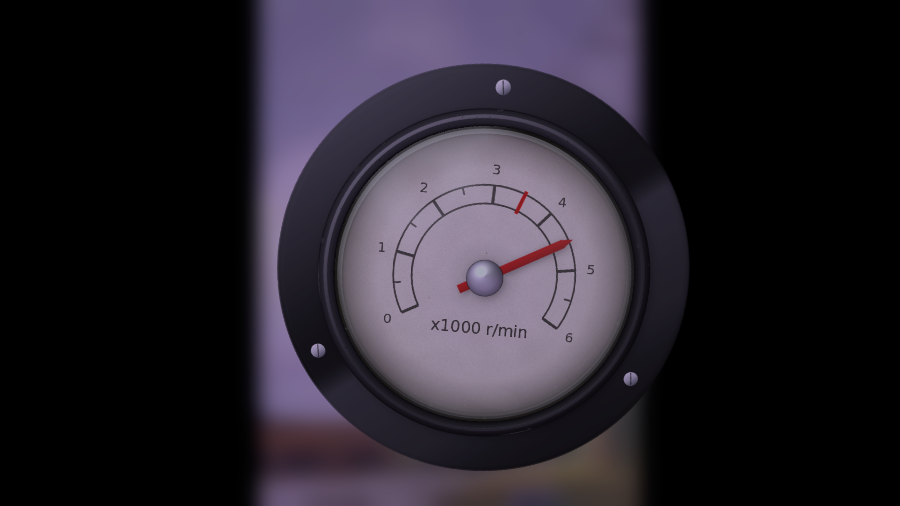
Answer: 4500rpm
